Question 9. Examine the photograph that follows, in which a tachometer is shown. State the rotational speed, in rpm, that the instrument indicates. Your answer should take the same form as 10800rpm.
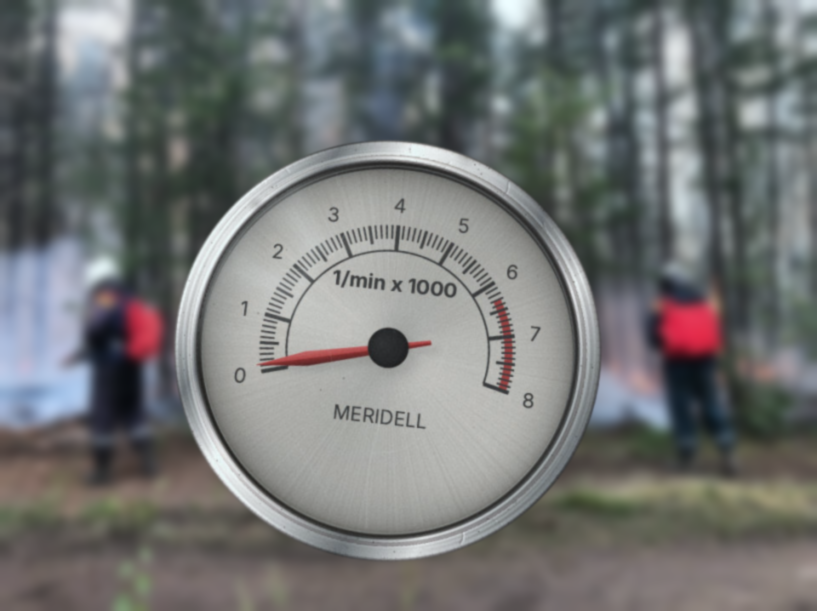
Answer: 100rpm
